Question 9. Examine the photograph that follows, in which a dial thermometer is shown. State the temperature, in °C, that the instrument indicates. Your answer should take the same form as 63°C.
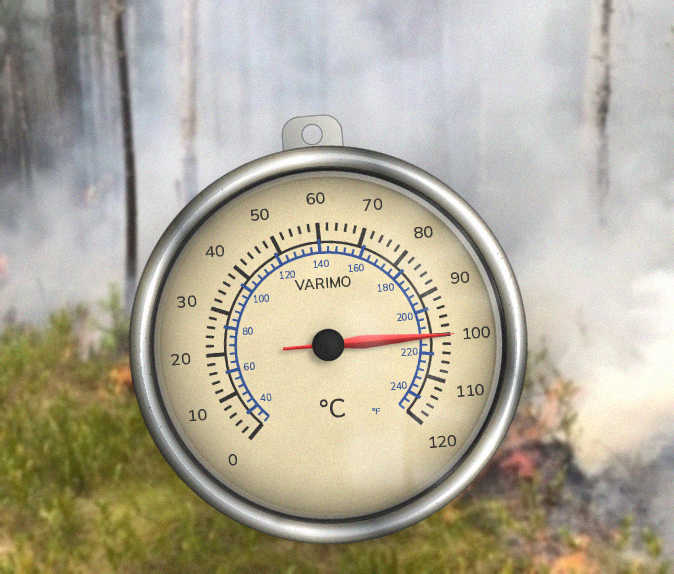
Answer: 100°C
